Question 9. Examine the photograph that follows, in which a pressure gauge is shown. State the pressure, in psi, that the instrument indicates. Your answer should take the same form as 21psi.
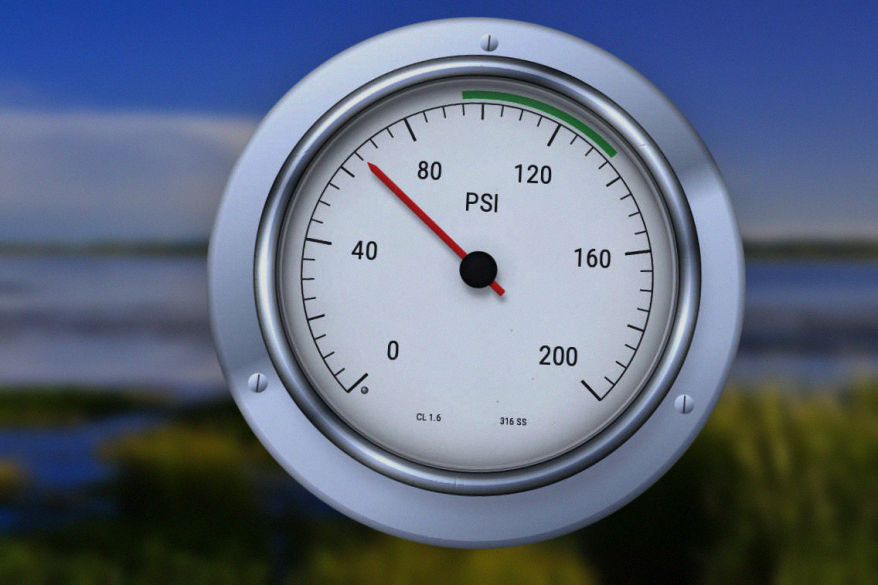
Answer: 65psi
